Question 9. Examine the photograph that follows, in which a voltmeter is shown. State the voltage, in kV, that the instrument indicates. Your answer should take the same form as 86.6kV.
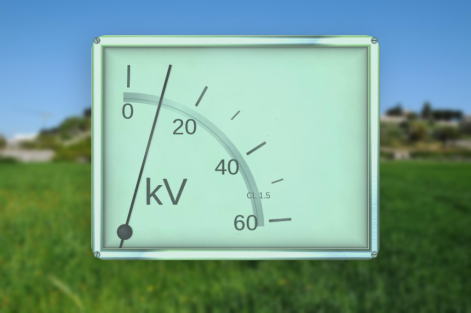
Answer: 10kV
